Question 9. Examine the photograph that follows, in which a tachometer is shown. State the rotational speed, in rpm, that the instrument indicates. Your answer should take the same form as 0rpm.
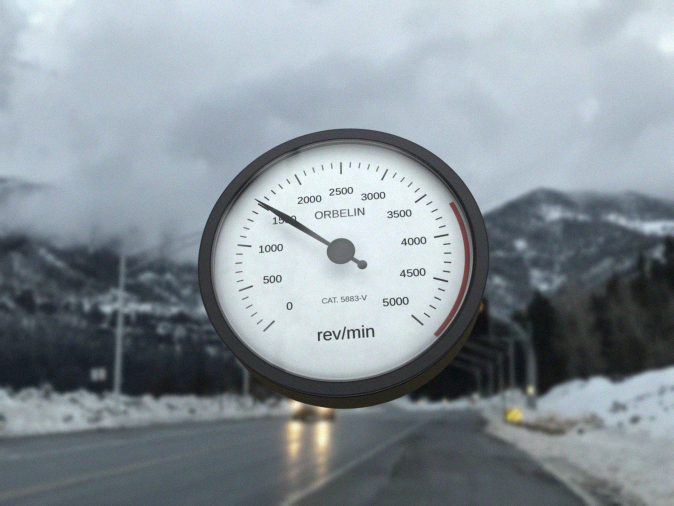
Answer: 1500rpm
